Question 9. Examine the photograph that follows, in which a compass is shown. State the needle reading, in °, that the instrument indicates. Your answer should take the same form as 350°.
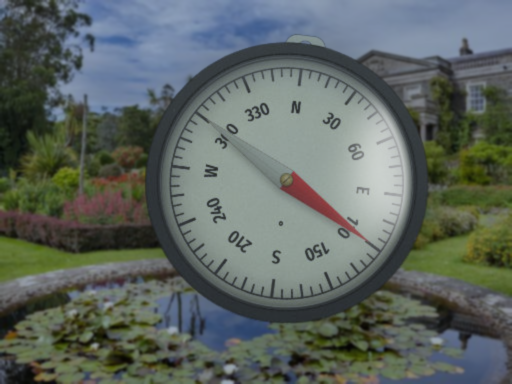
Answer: 120°
